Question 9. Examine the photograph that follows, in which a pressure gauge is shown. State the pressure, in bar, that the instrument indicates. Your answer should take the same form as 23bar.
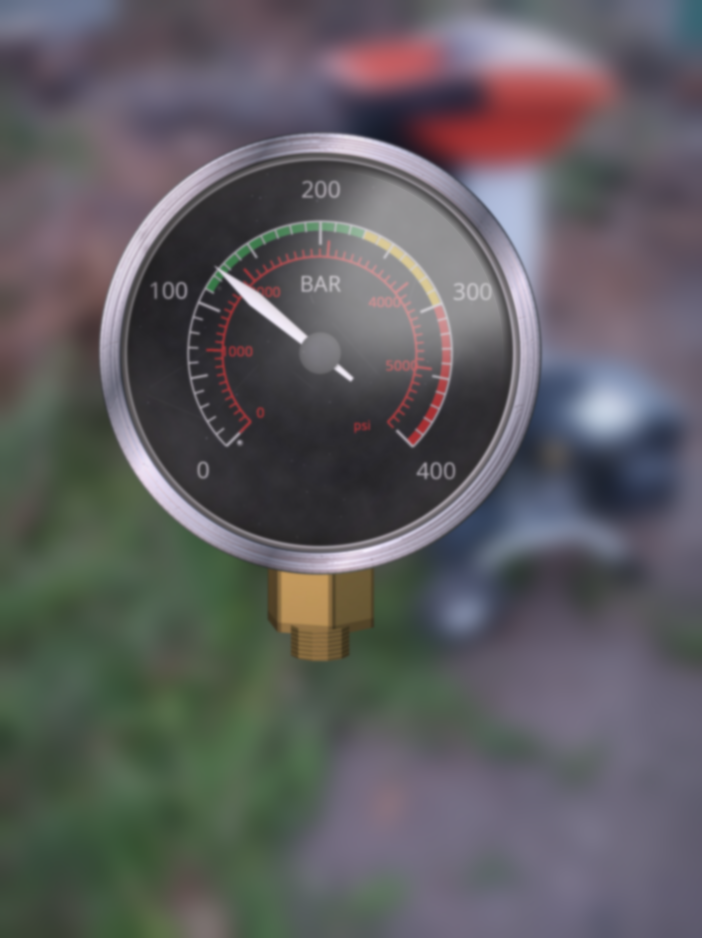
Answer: 125bar
